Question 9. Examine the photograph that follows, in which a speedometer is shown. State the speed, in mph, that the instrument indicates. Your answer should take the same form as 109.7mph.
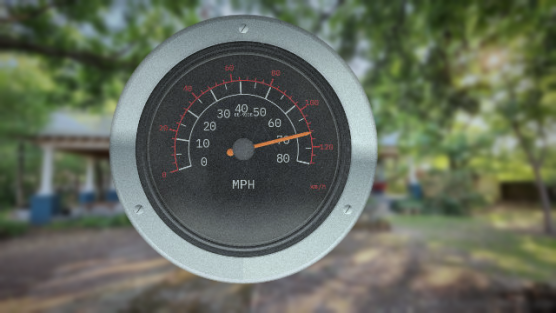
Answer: 70mph
